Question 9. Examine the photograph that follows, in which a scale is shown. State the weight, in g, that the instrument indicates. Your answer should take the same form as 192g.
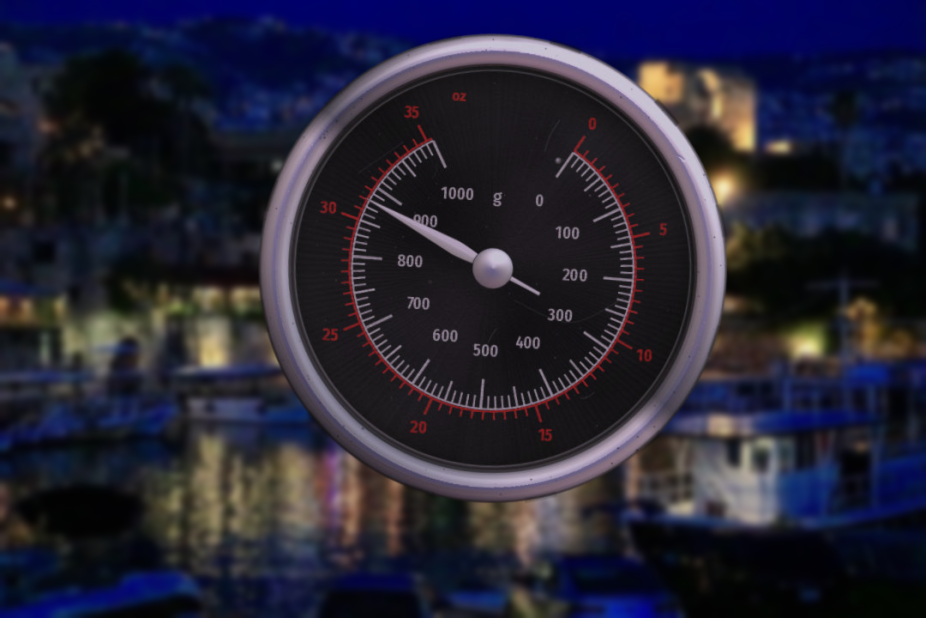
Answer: 880g
